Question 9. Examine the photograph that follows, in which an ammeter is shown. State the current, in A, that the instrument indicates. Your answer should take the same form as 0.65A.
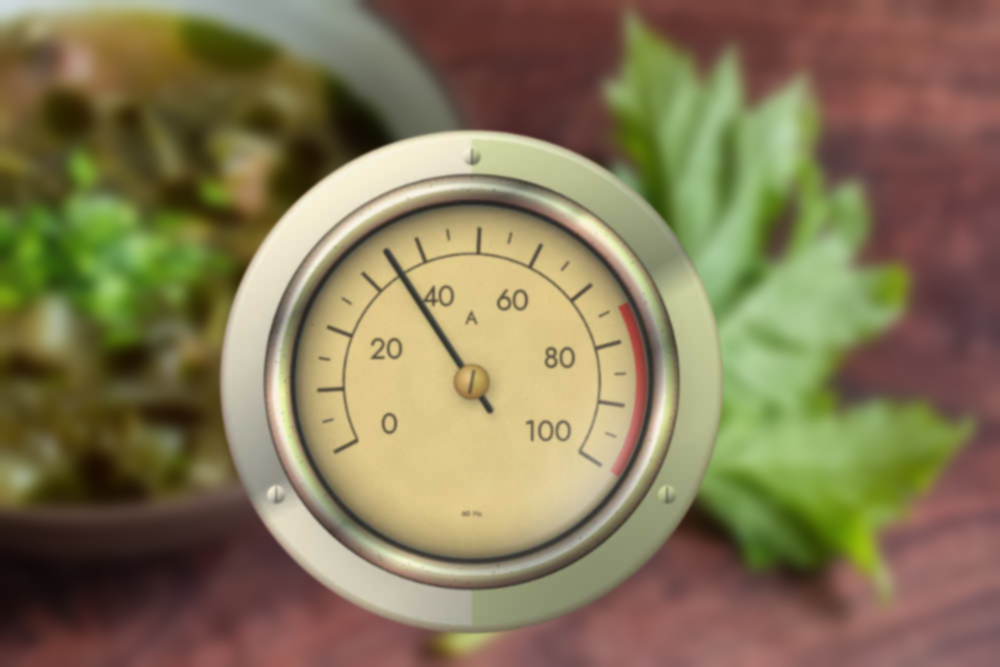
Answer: 35A
